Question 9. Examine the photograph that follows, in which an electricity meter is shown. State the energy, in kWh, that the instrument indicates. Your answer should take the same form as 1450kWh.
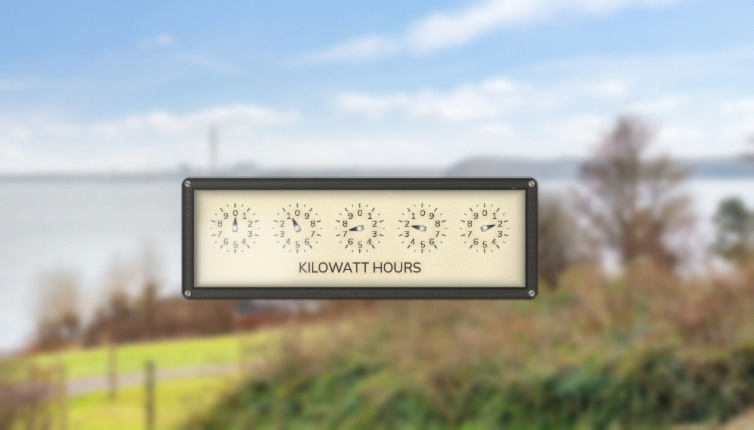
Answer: 722kWh
